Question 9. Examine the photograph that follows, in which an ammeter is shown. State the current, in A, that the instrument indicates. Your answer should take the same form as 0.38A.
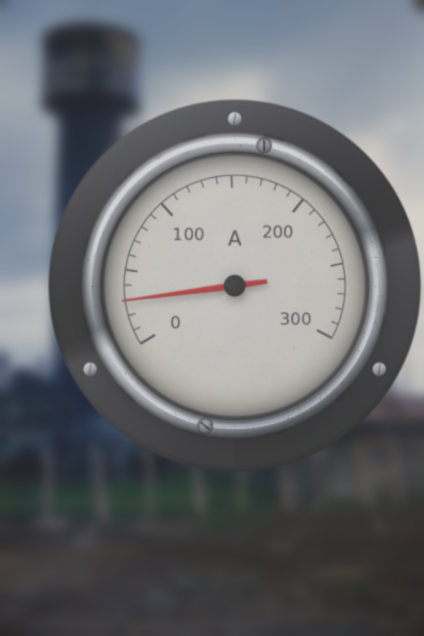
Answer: 30A
